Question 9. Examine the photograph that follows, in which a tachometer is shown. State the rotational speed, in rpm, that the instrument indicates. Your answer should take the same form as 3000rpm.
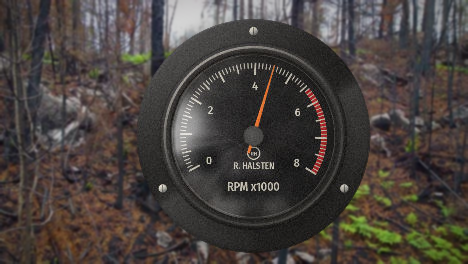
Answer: 4500rpm
